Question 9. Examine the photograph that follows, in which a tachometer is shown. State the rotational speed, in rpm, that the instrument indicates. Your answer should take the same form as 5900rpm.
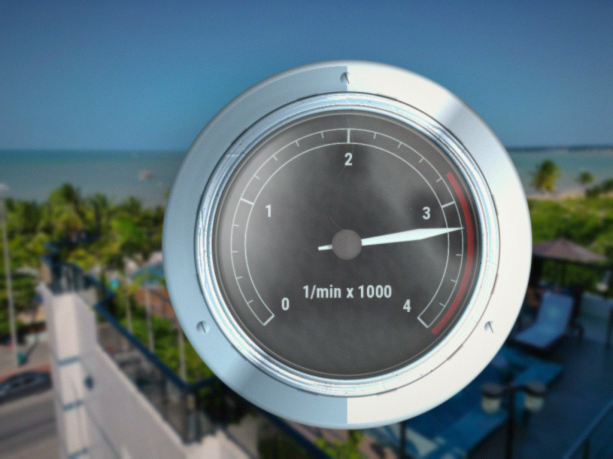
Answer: 3200rpm
